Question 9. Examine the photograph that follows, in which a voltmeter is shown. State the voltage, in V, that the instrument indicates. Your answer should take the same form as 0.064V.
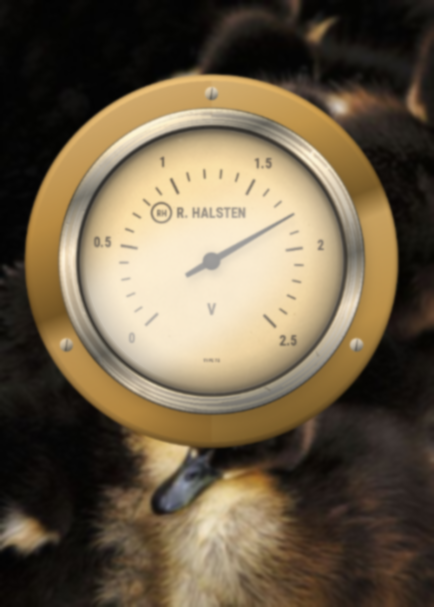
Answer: 1.8V
